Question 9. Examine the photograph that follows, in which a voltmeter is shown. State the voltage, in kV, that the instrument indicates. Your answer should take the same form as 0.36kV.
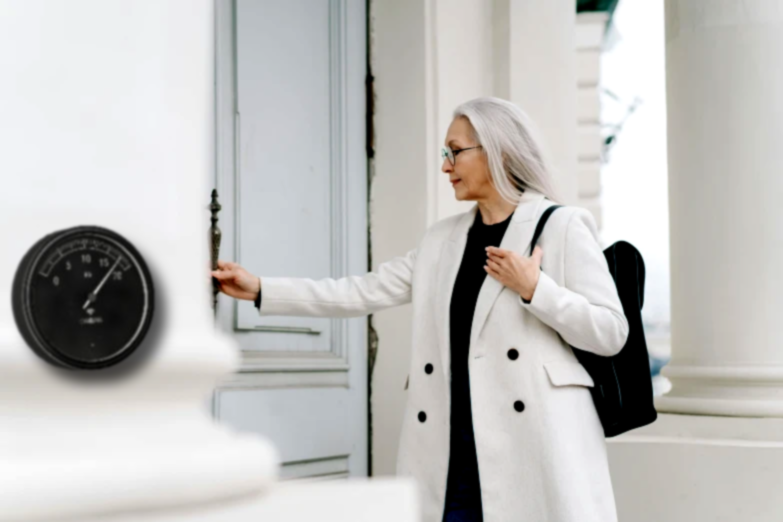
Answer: 17.5kV
